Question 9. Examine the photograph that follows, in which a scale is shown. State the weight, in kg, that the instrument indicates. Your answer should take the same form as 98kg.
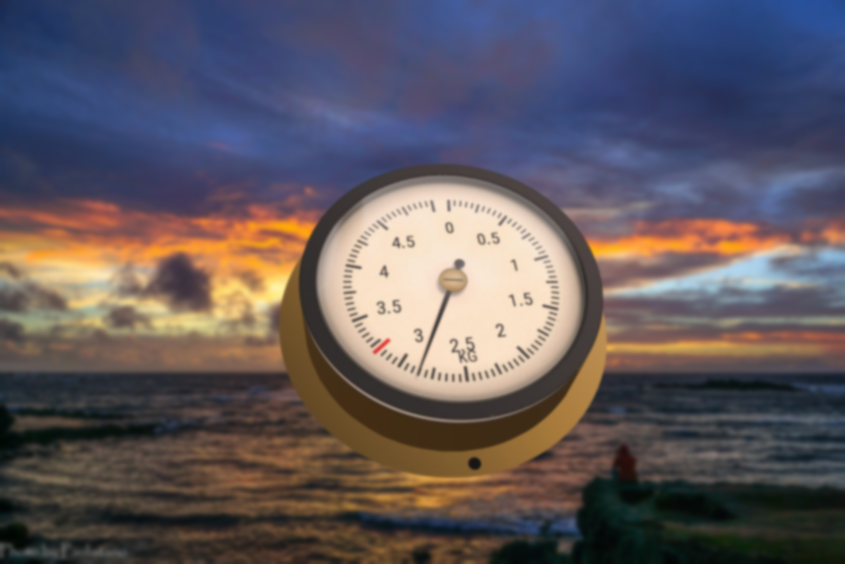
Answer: 2.85kg
